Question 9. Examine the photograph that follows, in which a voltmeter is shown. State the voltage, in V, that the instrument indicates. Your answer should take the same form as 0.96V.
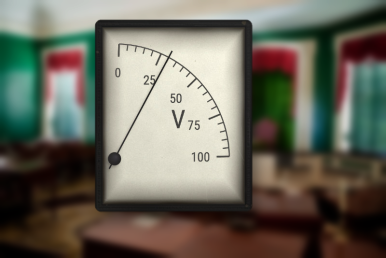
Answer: 30V
